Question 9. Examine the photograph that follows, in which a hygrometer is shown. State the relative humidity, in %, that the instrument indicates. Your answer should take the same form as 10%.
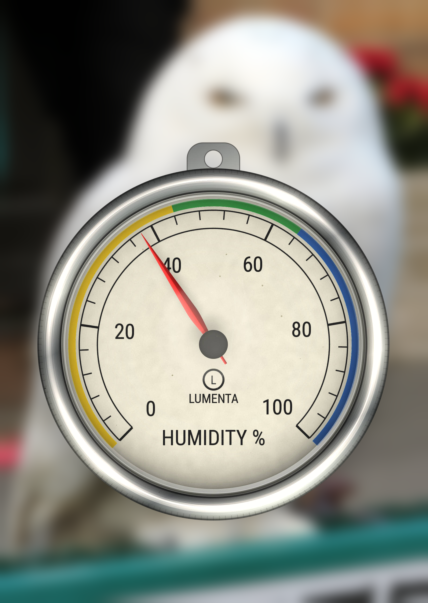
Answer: 38%
